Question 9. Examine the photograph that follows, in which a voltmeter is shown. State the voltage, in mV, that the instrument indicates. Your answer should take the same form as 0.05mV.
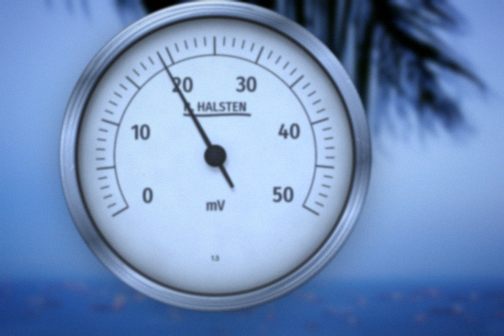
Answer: 19mV
